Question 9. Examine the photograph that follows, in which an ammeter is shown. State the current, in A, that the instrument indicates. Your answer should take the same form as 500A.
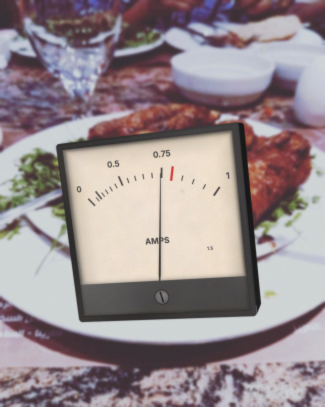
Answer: 0.75A
